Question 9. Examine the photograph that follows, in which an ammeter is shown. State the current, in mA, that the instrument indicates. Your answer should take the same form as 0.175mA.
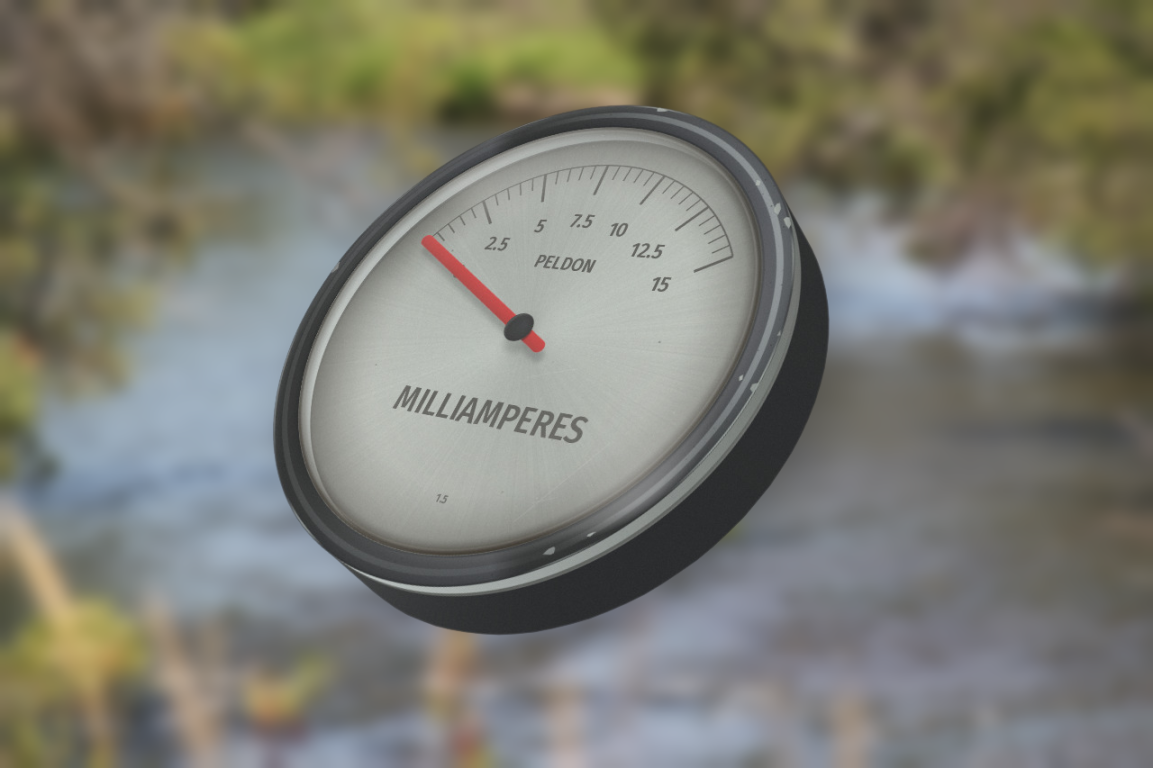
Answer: 0mA
